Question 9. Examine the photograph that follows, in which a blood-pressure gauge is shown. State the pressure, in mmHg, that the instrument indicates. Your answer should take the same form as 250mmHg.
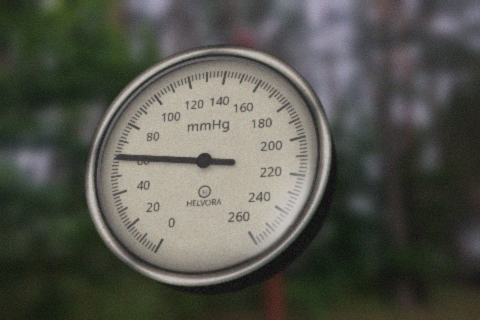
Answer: 60mmHg
